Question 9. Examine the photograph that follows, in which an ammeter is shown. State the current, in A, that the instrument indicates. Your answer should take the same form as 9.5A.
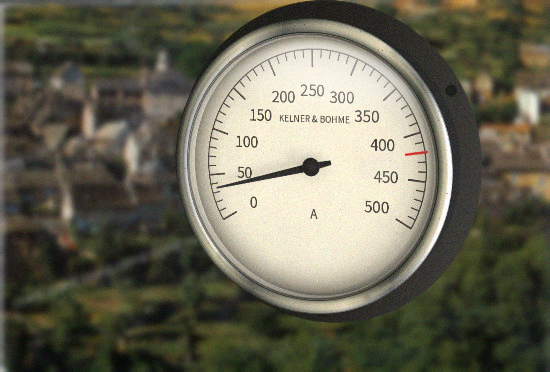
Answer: 35A
